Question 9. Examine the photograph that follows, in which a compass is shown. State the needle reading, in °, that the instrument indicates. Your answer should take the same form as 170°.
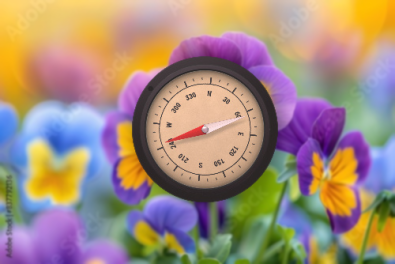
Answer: 245°
